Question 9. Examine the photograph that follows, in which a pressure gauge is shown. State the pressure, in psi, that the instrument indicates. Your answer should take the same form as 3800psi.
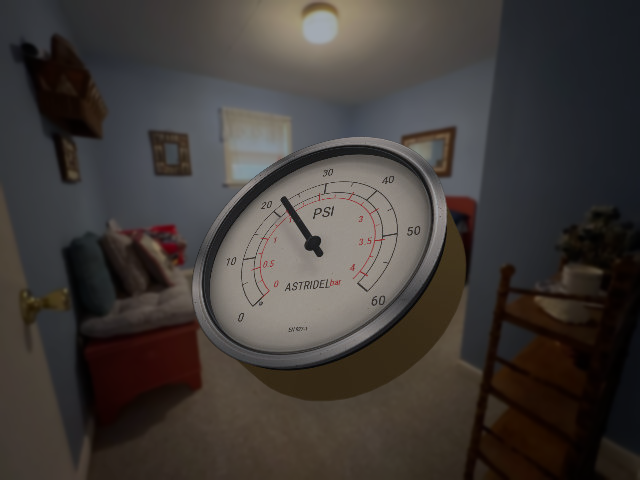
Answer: 22.5psi
